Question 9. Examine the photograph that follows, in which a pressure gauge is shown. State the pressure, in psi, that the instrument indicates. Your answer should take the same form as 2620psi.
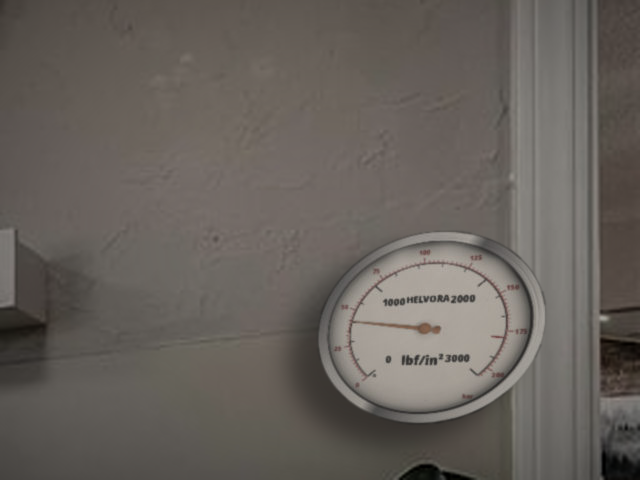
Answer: 600psi
